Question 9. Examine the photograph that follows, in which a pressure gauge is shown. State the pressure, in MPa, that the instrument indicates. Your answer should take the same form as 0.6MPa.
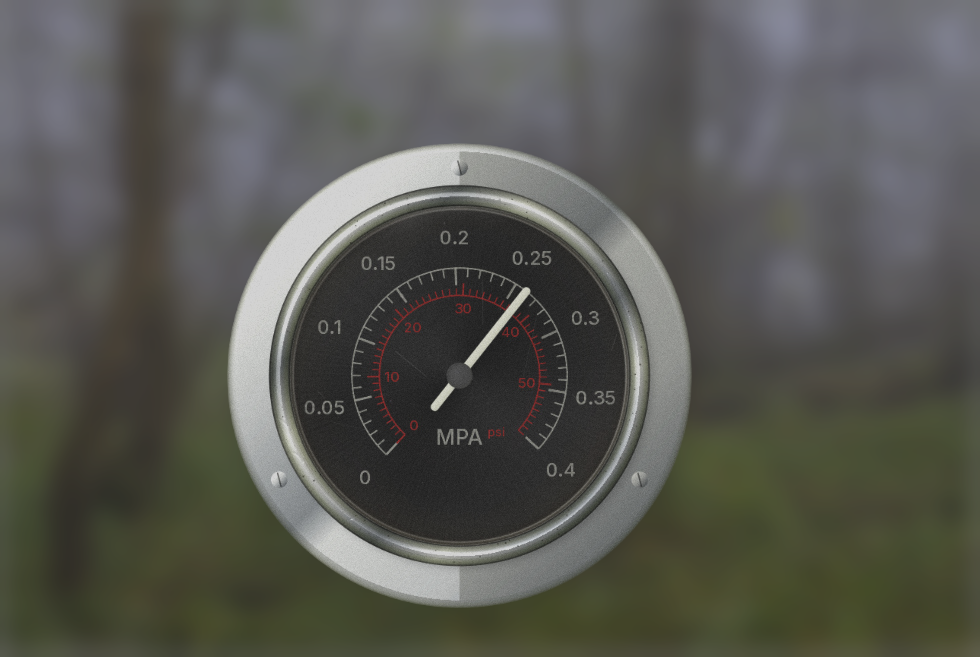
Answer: 0.26MPa
